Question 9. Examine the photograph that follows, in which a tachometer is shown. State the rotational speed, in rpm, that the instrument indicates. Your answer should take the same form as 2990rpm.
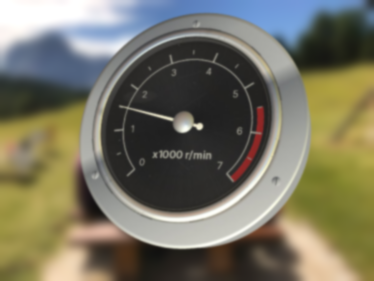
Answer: 1500rpm
